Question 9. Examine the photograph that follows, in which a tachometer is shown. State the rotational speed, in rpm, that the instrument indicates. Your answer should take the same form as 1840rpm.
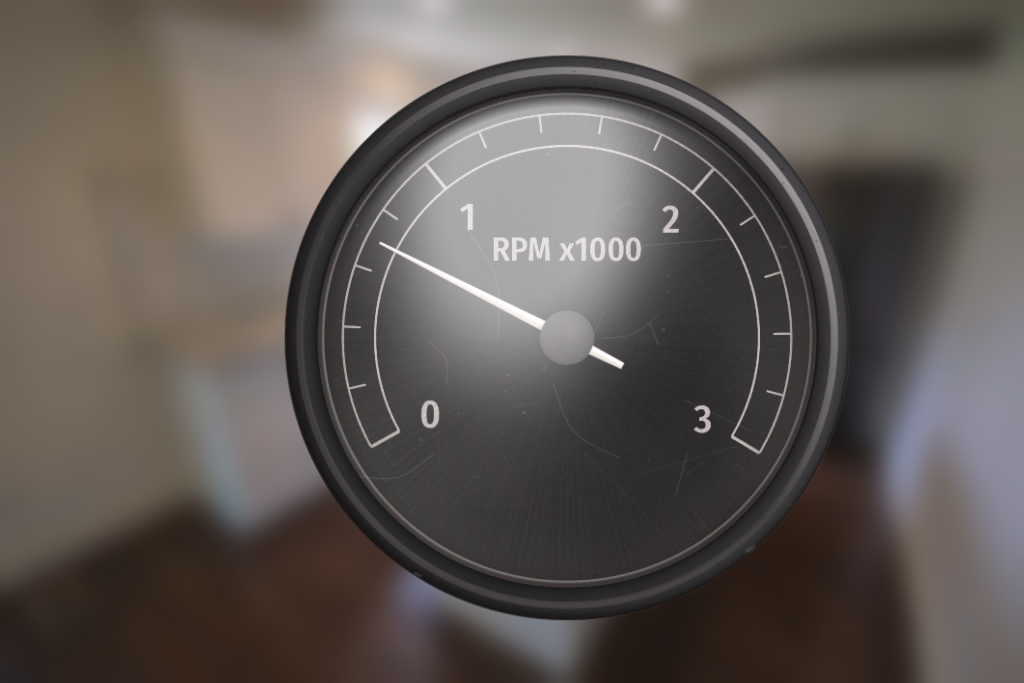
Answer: 700rpm
